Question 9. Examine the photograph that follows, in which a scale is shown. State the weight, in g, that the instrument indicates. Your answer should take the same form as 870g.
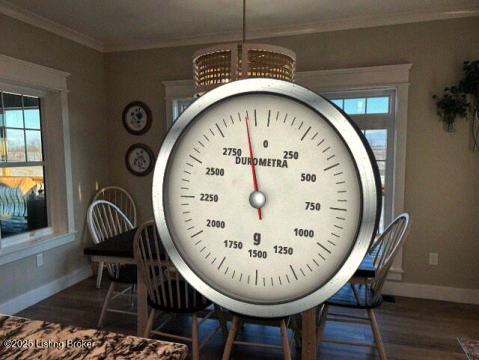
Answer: 2950g
